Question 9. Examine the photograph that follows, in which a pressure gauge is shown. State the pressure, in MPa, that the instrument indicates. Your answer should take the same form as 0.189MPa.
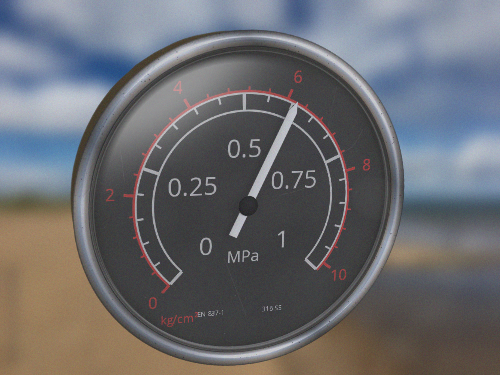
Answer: 0.6MPa
